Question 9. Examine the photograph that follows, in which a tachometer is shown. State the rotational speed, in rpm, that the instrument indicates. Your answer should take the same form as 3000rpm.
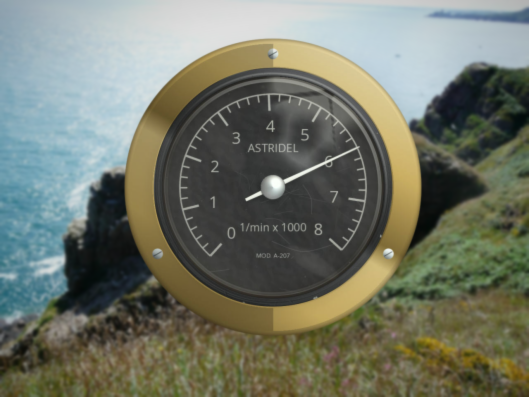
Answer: 6000rpm
